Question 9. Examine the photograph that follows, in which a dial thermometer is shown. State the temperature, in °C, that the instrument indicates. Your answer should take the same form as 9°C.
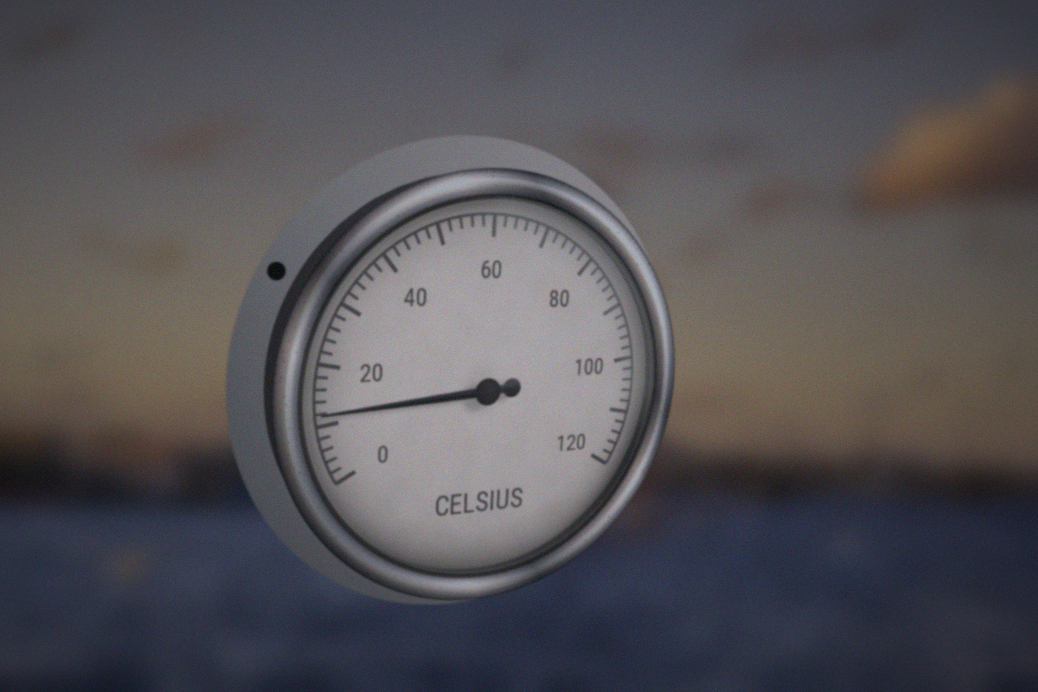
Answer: 12°C
